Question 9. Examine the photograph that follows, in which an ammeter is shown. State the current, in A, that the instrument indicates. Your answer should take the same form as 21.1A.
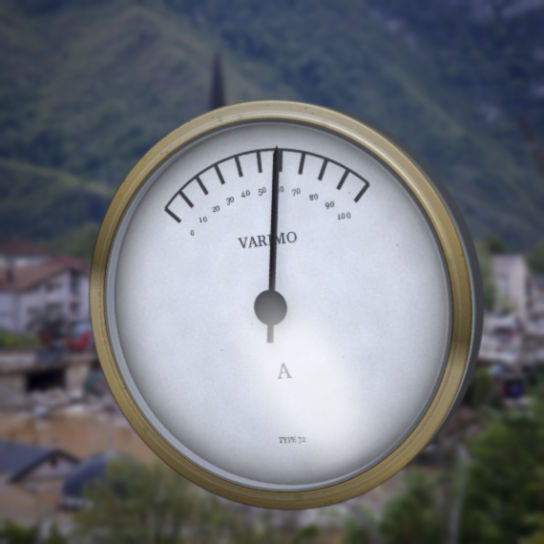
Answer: 60A
